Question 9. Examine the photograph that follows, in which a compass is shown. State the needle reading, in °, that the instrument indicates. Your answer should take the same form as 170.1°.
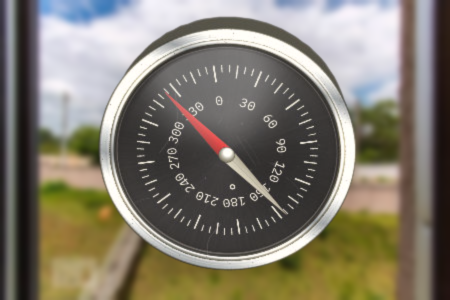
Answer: 325°
